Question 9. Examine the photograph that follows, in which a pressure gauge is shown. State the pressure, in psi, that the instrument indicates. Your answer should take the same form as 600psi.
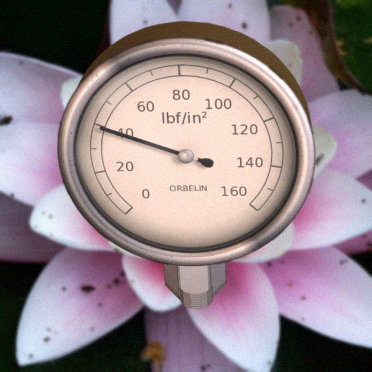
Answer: 40psi
